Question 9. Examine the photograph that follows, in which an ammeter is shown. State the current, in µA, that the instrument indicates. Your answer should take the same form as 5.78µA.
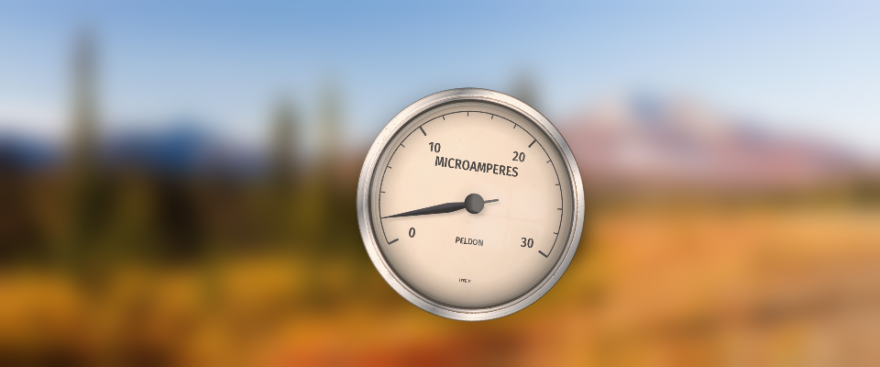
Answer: 2µA
